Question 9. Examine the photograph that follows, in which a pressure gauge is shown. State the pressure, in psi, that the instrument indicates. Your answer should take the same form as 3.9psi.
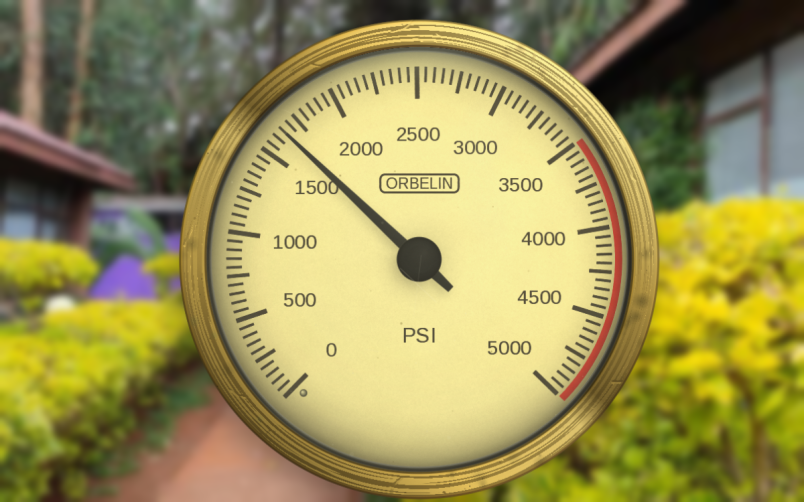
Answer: 1650psi
